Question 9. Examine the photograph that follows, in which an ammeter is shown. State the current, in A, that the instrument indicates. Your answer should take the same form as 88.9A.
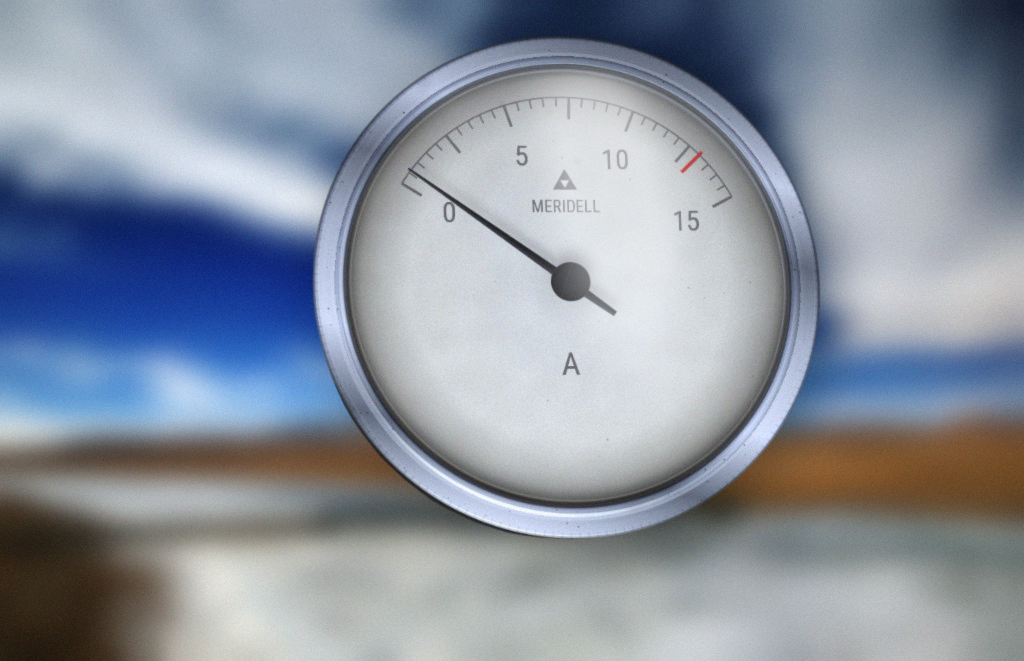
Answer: 0.5A
